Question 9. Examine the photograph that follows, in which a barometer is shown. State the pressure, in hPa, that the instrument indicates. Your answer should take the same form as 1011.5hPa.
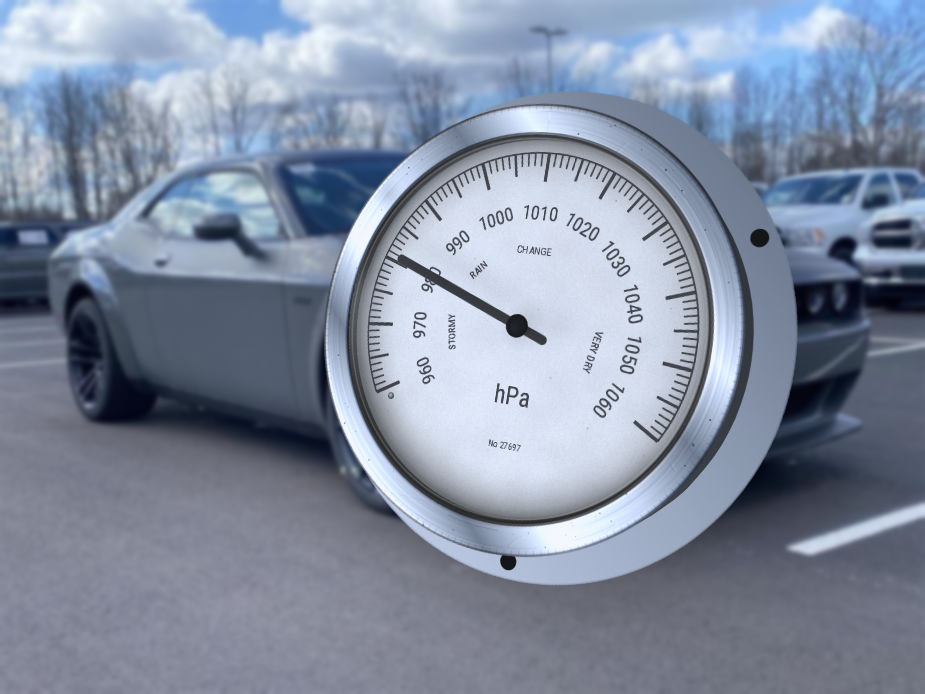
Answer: 981hPa
